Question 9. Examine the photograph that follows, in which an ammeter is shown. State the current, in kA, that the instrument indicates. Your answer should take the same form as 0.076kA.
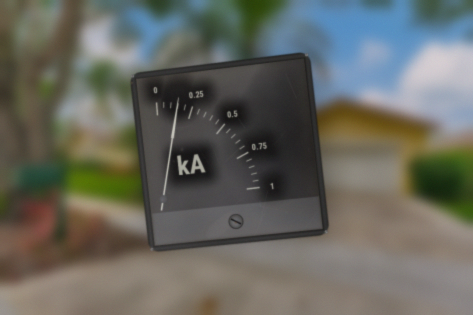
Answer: 0.15kA
